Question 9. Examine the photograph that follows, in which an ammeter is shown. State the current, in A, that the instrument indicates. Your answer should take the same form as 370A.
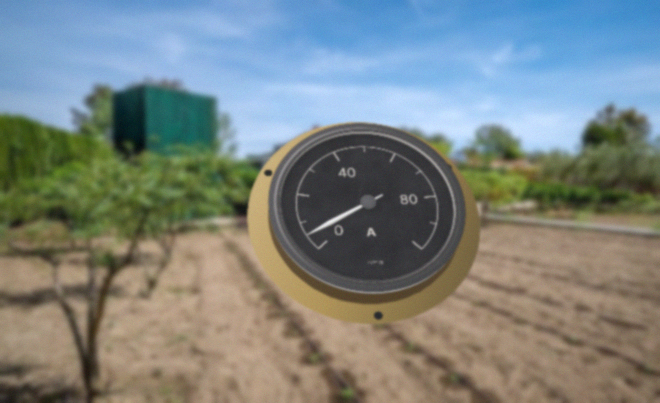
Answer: 5A
